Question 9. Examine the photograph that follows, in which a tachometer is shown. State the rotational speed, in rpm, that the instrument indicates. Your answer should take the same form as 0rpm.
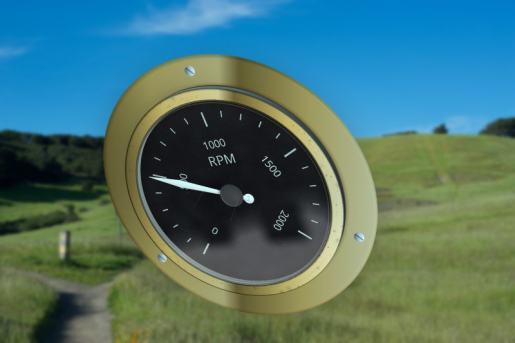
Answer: 500rpm
